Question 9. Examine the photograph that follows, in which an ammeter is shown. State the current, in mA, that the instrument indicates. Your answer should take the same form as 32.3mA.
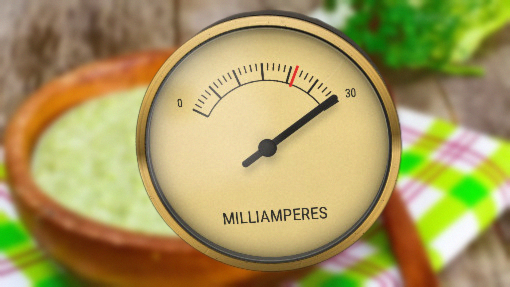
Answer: 29mA
